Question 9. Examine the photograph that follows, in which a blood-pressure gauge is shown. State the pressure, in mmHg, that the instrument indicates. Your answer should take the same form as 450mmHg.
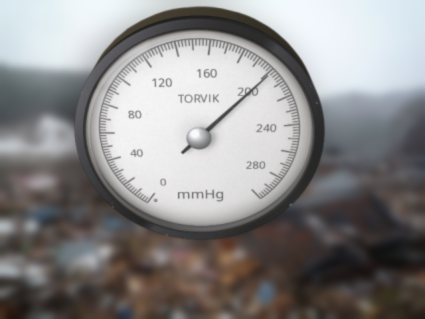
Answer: 200mmHg
